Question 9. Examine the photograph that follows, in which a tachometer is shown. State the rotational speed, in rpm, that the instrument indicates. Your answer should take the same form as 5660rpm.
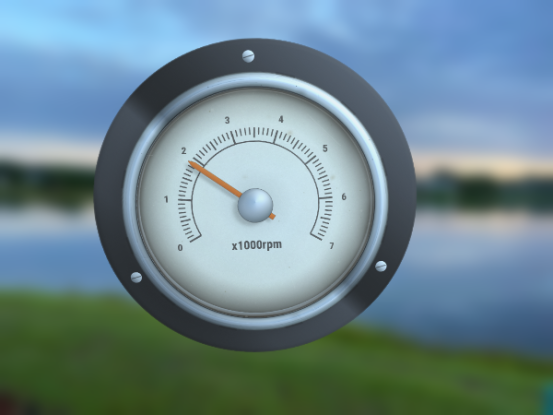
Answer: 1900rpm
